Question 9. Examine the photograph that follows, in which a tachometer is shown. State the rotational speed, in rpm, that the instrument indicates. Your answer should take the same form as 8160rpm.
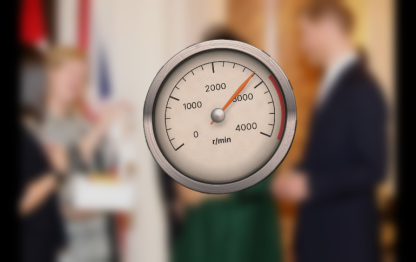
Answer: 2800rpm
